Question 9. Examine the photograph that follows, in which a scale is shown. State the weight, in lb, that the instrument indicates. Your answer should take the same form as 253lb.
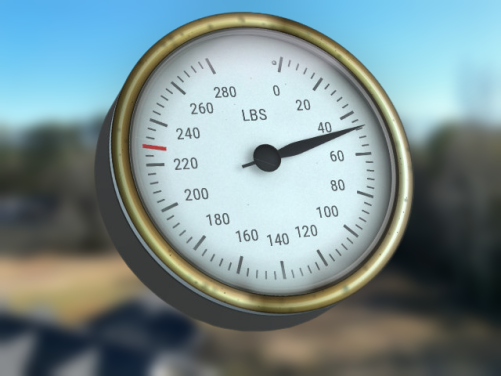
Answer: 48lb
